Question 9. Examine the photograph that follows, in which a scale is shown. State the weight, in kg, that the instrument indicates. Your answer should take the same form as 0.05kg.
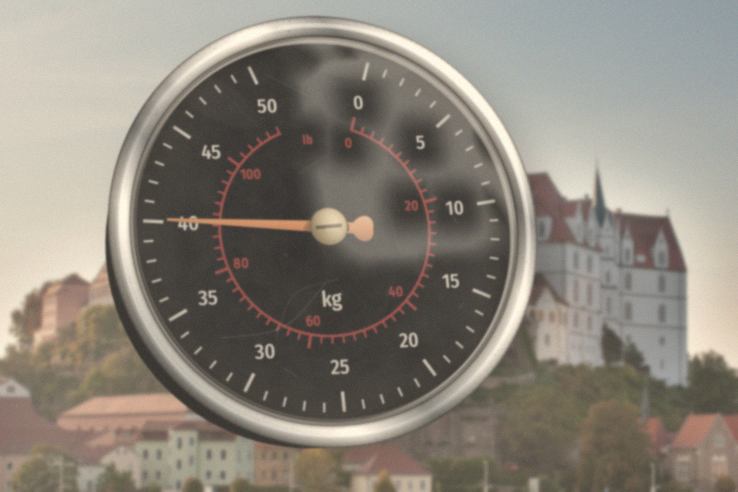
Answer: 40kg
